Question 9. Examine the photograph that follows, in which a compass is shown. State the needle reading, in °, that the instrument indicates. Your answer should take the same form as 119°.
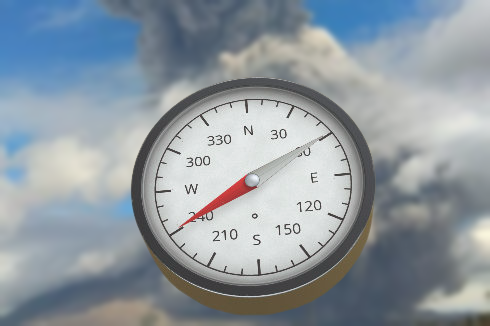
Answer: 240°
